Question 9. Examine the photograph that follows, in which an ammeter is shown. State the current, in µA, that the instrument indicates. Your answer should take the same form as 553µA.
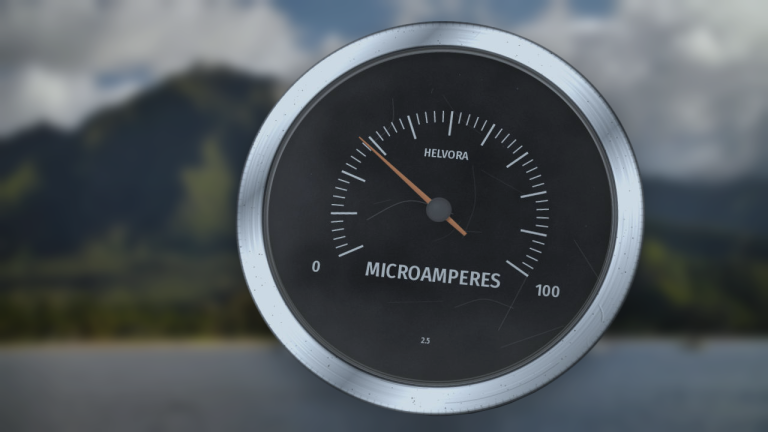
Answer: 28µA
